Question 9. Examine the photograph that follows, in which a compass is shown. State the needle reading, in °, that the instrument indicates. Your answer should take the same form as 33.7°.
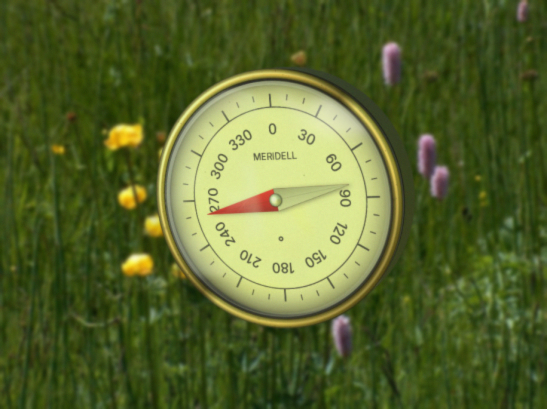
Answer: 260°
